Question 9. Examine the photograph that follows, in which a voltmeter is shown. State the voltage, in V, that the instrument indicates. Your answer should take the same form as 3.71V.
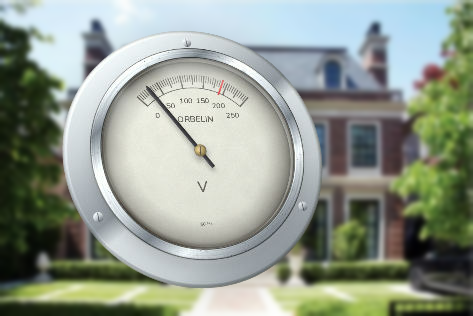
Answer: 25V
